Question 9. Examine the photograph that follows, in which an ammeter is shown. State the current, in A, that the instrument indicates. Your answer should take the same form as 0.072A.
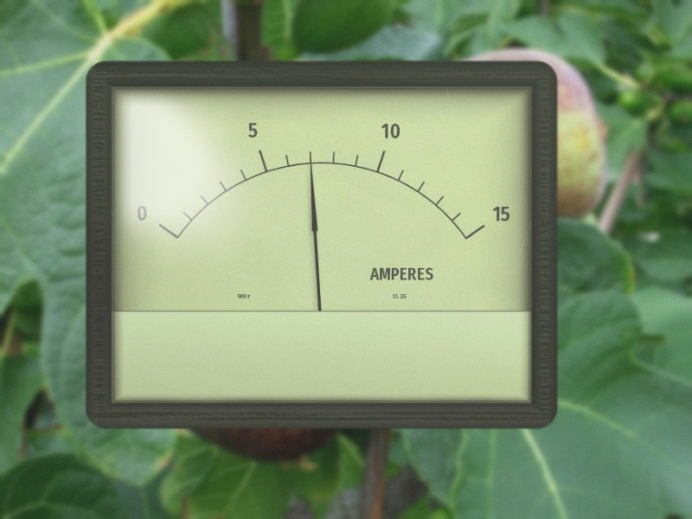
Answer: 7A
